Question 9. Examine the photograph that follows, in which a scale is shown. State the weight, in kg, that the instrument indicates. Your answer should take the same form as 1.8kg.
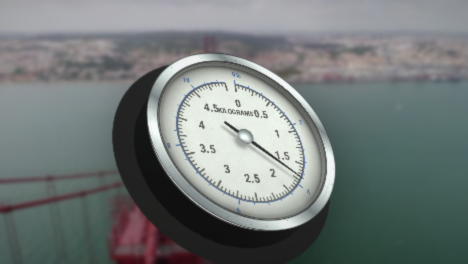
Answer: 1.75kg
